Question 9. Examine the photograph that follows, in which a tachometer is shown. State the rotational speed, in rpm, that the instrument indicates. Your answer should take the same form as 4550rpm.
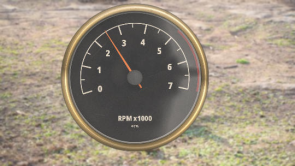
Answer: 2500rpm
